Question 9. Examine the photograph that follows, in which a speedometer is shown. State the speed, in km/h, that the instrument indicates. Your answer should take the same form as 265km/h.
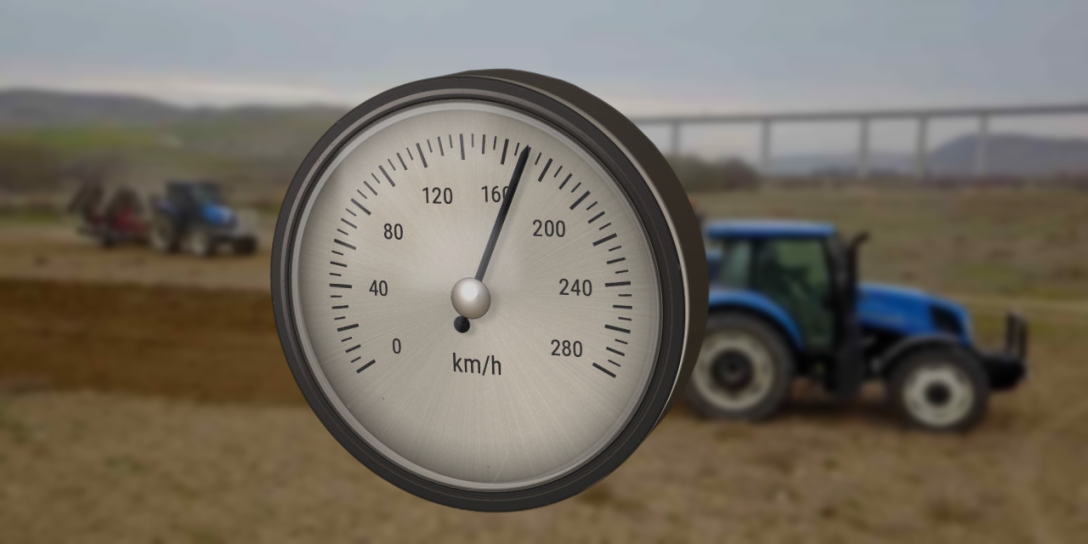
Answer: 170km/h
